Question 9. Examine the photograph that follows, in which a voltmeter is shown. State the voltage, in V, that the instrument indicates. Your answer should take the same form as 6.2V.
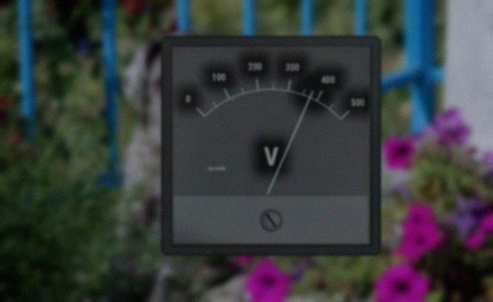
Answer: 375V
